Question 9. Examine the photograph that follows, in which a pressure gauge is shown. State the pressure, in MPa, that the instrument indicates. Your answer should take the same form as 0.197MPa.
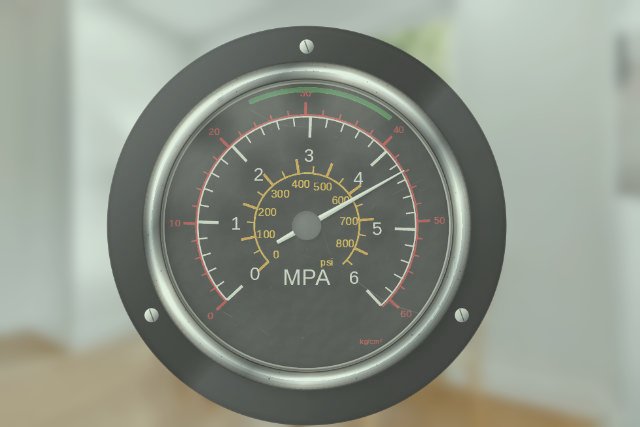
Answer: 4.3MPa
